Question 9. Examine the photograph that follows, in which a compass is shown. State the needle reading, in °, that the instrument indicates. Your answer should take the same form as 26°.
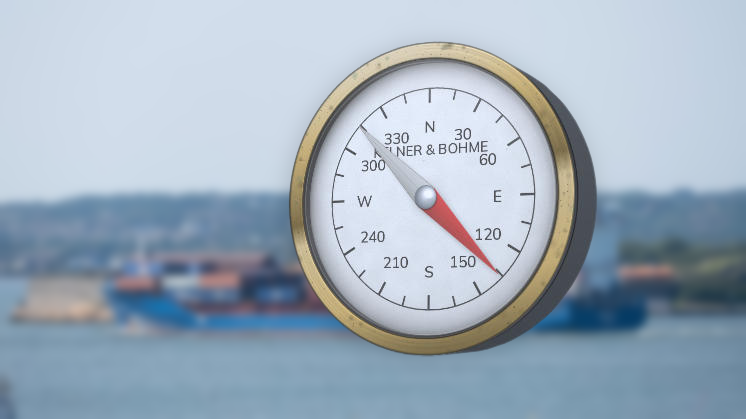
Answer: 135°
